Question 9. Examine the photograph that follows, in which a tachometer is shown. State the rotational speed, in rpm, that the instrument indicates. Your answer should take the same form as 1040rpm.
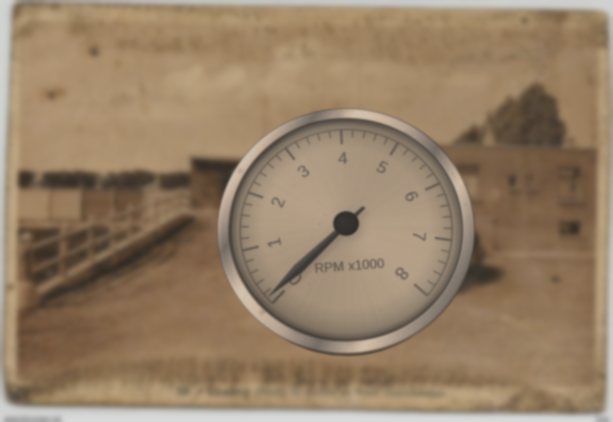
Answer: 100rpm
